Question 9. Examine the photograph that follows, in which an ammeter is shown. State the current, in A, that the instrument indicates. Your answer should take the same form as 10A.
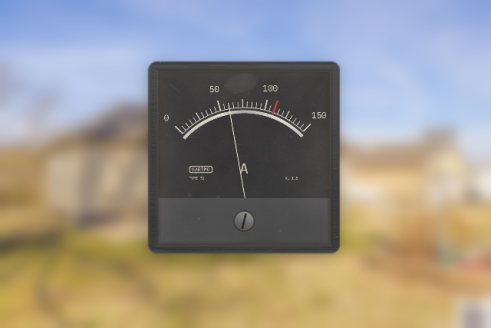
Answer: 60A
